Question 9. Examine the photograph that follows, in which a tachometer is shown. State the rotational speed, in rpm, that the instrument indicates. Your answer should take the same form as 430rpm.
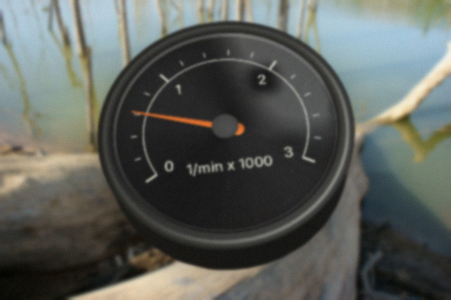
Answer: 600rpm
